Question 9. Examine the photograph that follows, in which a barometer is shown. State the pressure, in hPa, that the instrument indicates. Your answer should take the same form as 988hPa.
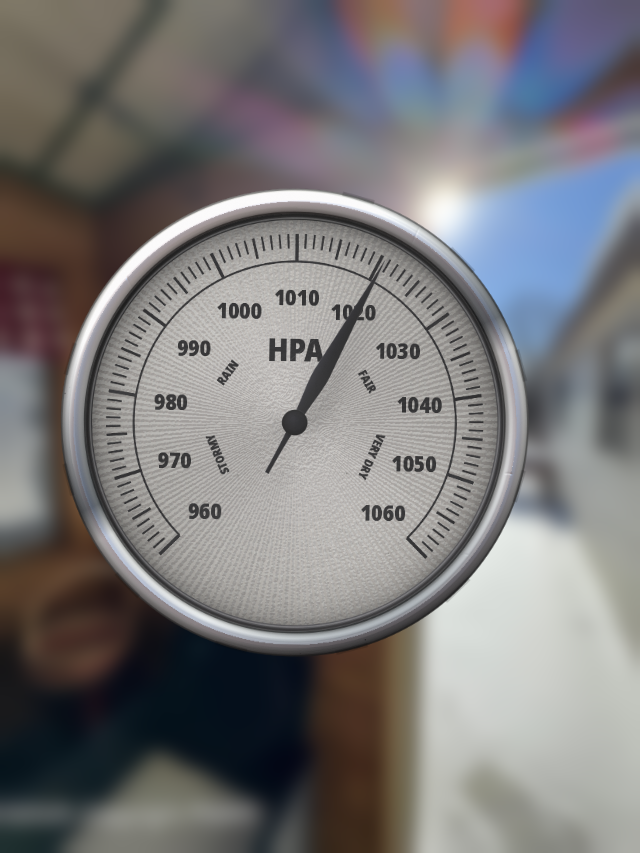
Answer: 1020.5hPa
